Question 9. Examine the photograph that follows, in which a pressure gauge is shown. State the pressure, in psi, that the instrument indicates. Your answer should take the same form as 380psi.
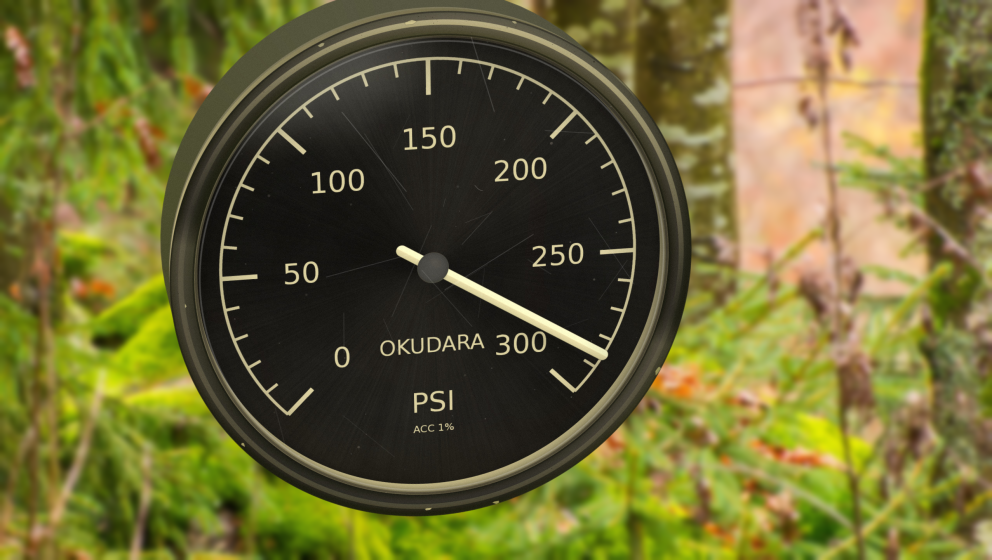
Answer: 285psi
